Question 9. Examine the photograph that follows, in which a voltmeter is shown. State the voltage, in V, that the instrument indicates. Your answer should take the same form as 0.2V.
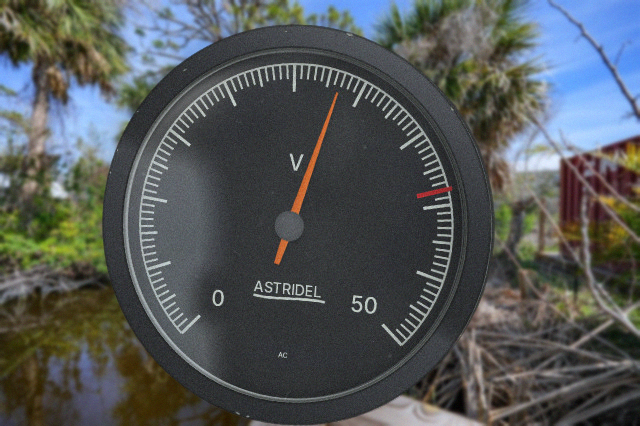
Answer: 28.5V
